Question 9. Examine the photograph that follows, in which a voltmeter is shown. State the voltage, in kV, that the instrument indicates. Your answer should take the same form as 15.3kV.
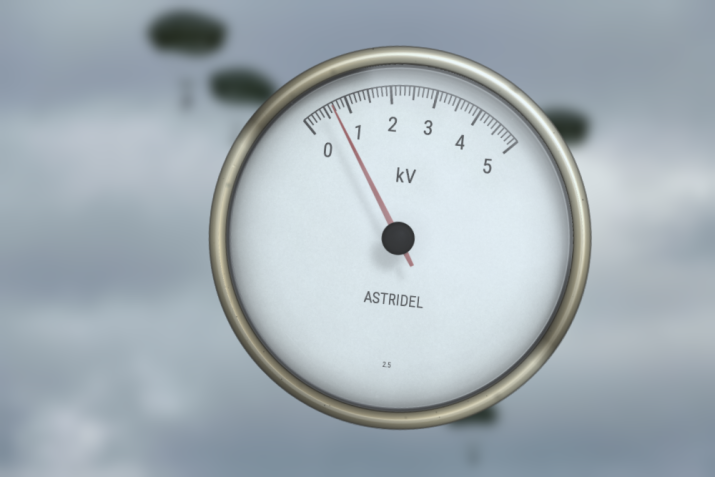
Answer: 0.7kV
